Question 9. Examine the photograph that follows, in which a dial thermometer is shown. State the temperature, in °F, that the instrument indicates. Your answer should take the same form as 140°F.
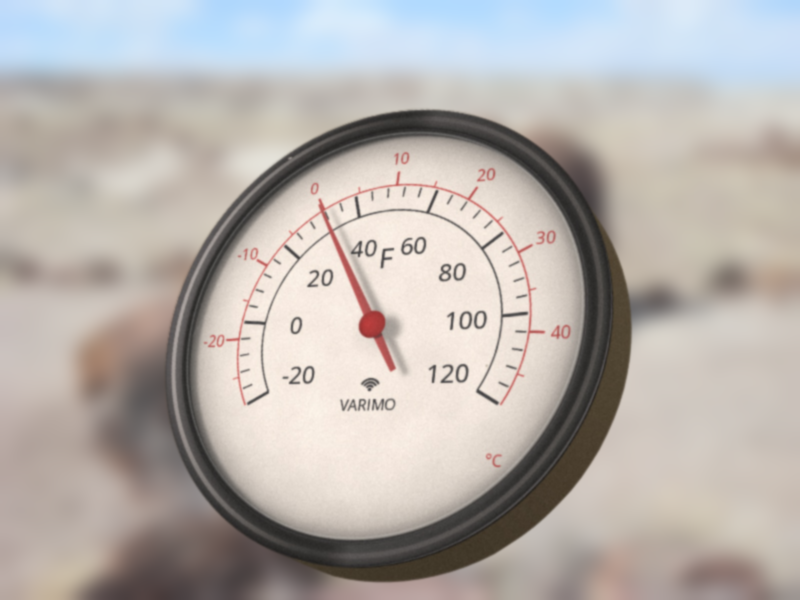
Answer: 32°F
